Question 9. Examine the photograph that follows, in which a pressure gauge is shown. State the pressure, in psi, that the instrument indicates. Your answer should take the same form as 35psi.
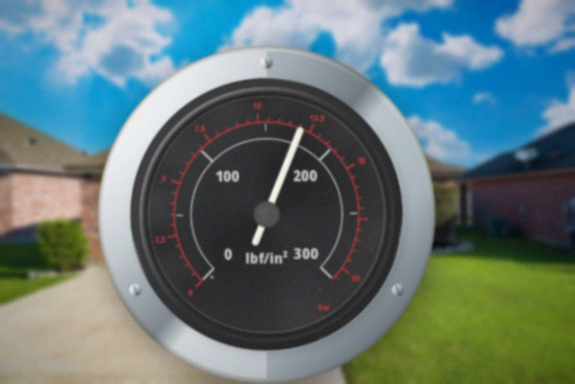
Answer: 175psi
